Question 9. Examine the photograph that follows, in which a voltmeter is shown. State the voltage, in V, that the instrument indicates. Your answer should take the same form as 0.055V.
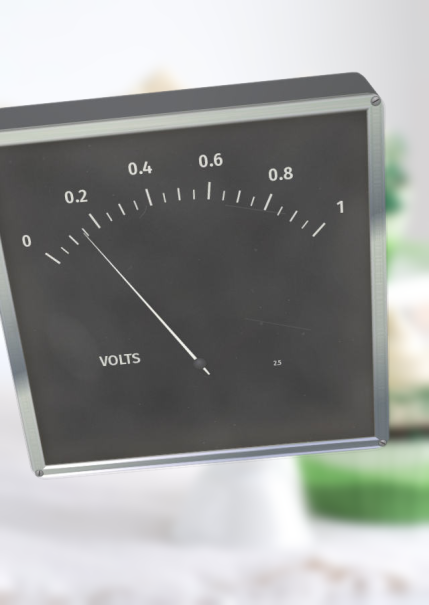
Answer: 0.15V
